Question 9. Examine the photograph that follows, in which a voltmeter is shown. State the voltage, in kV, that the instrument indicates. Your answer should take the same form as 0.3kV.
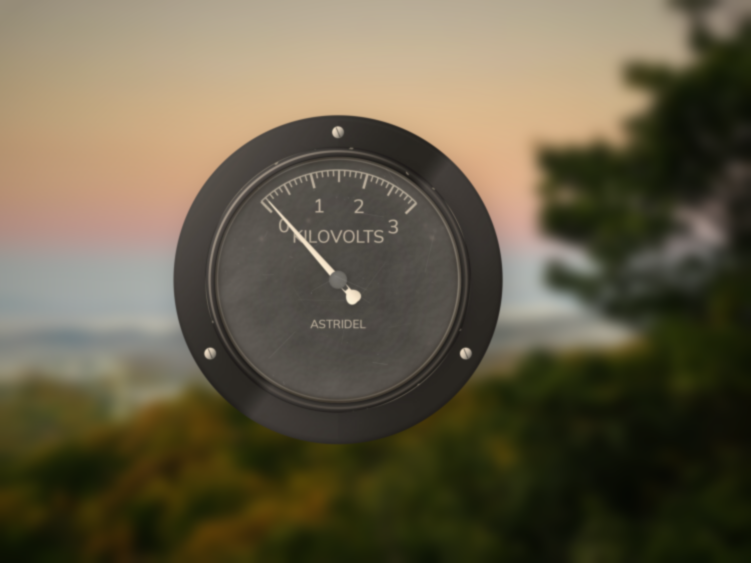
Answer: 0.1kV
